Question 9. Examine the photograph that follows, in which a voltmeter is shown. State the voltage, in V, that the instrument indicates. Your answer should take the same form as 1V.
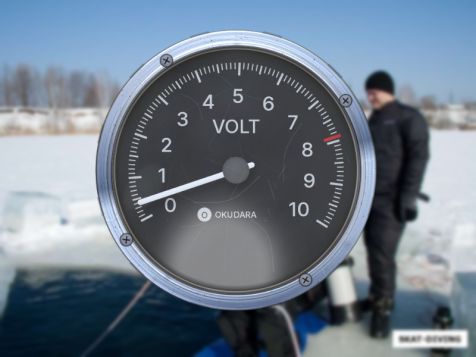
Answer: 0.4V
